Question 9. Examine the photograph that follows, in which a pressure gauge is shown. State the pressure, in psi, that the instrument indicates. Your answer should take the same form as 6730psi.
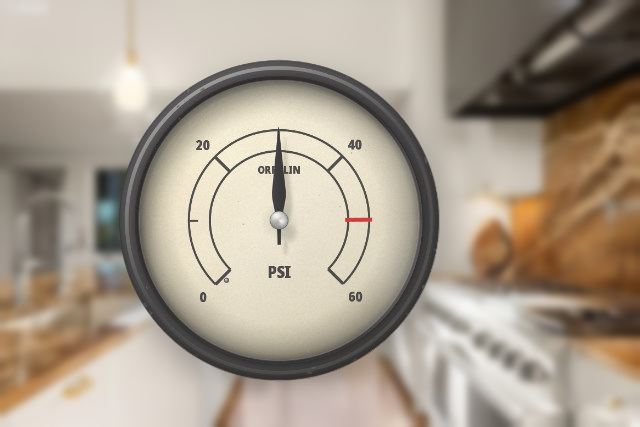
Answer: 30psi
